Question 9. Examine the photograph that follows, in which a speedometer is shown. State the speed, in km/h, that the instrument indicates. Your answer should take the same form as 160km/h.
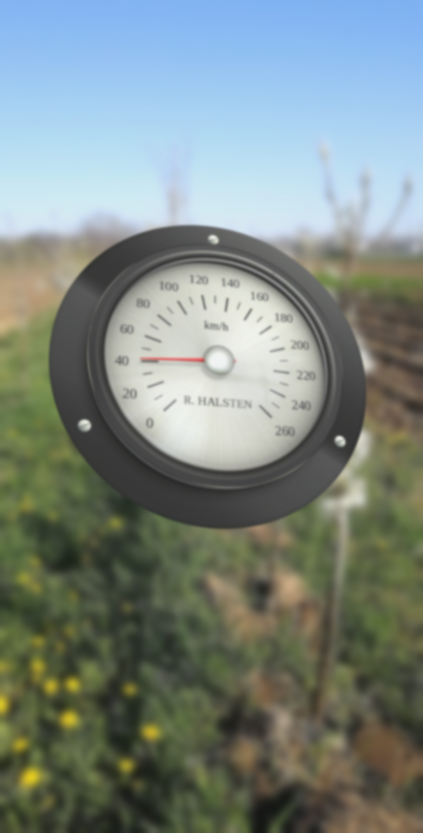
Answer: 40km/h
